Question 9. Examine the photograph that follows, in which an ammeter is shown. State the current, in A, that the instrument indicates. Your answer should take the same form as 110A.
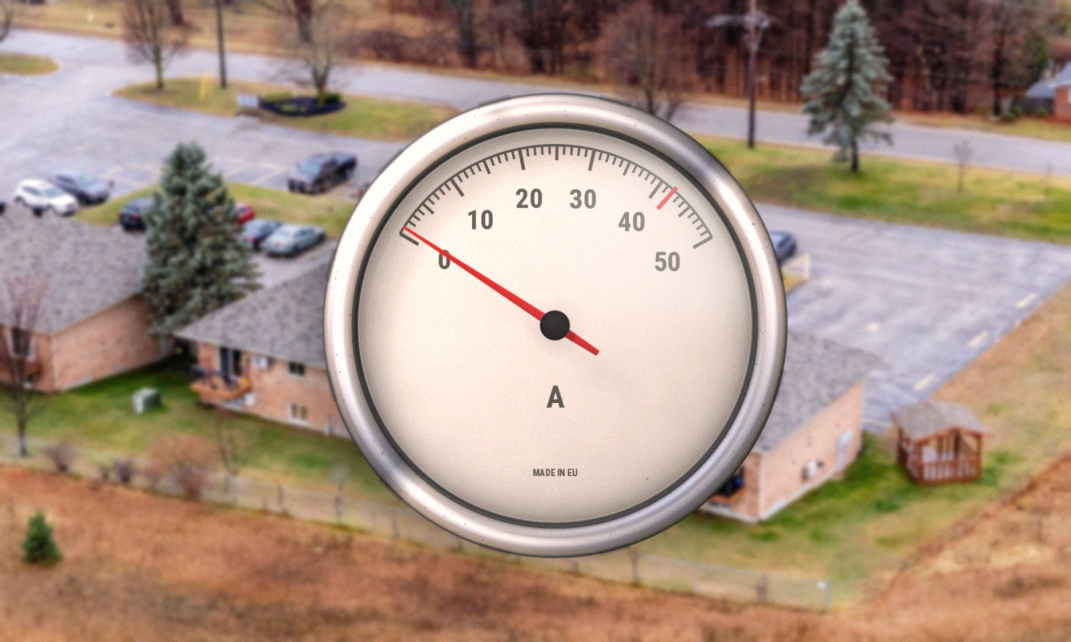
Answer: 1A
